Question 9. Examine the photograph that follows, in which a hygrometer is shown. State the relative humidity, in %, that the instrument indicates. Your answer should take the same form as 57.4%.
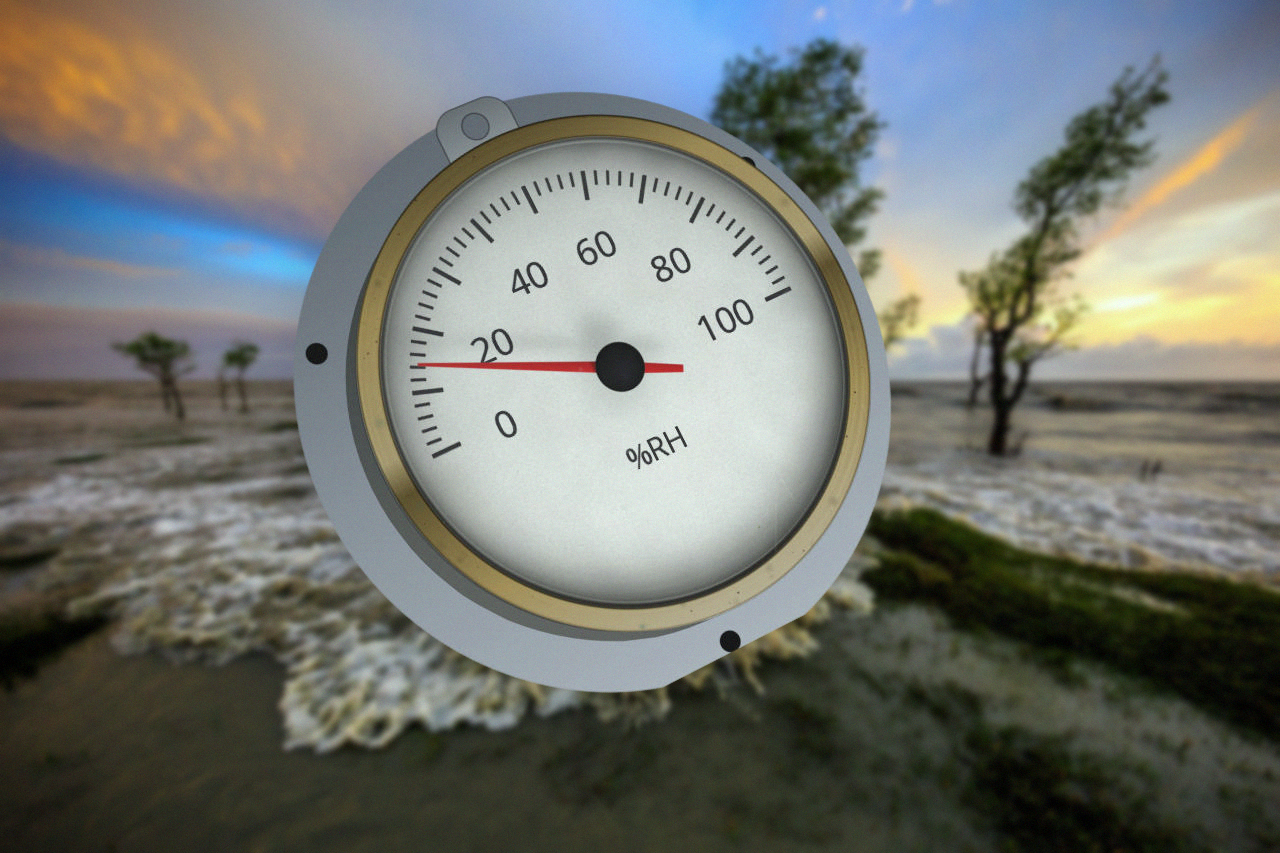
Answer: 14%
